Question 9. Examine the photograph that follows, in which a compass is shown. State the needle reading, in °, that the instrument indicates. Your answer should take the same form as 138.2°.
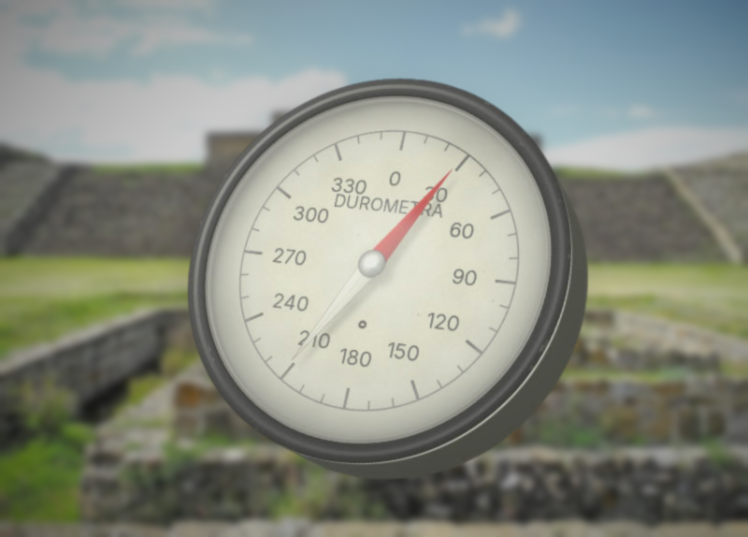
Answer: 30°
